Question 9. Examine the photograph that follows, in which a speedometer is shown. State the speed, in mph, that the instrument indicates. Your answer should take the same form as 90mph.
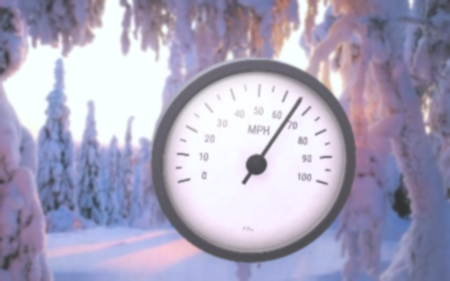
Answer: 65mph
